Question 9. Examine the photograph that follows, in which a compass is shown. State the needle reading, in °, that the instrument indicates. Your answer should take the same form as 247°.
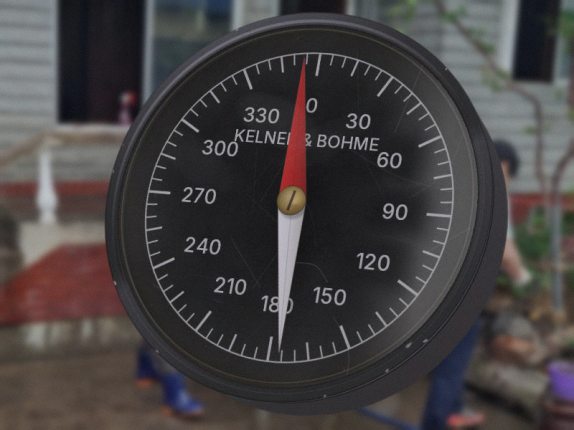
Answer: 355°
